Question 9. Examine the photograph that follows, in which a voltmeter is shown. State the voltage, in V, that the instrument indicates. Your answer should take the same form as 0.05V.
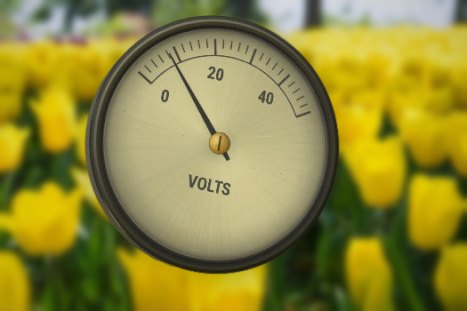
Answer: 8V
